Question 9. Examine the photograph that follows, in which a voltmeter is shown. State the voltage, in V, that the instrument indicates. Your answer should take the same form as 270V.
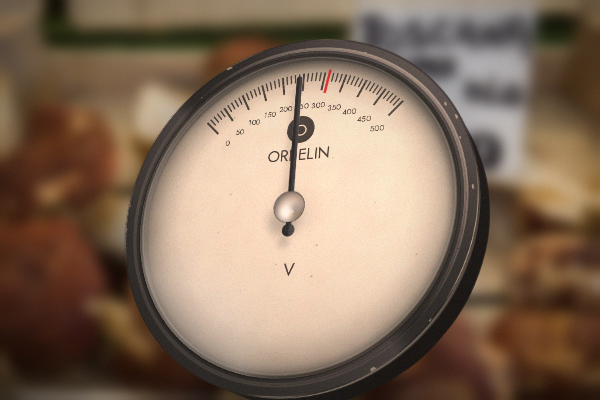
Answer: 250V
